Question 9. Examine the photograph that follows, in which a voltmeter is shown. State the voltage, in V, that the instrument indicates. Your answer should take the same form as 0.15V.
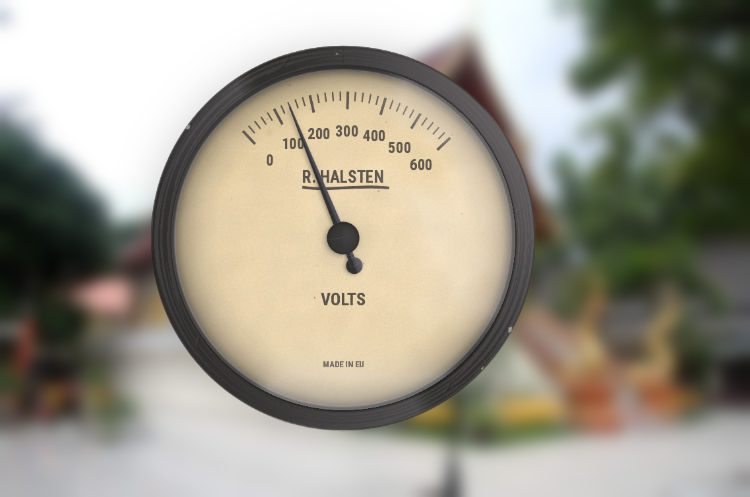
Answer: 140V
